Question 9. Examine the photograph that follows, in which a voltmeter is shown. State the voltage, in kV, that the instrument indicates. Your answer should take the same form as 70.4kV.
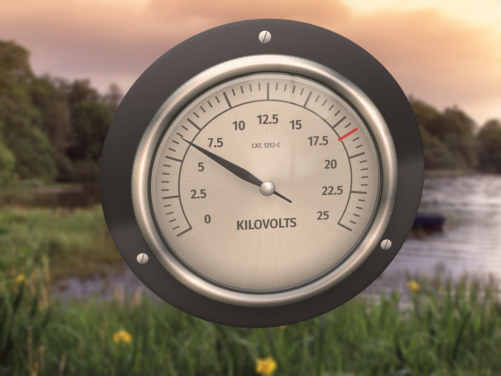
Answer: 6.5kV
